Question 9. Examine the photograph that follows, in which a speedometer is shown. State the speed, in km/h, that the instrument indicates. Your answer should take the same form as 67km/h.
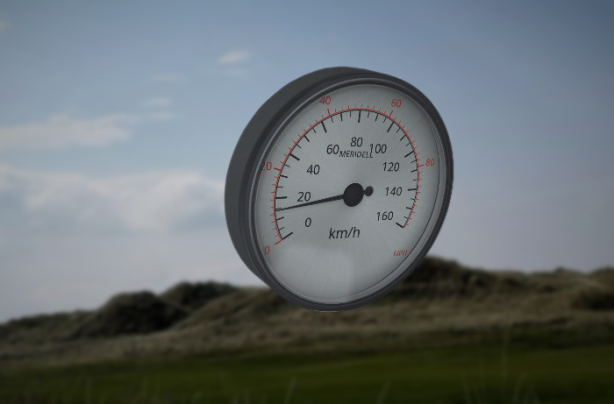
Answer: 15km/h
